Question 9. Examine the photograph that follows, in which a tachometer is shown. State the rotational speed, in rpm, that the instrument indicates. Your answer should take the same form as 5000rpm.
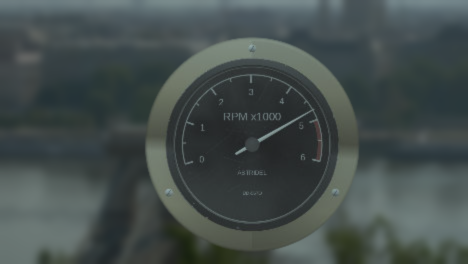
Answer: 4750rpm
